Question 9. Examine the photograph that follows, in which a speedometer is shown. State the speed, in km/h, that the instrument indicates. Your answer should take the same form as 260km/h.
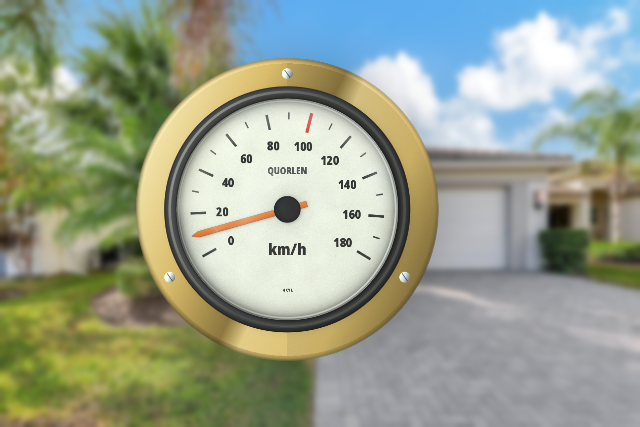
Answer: 10km/h
